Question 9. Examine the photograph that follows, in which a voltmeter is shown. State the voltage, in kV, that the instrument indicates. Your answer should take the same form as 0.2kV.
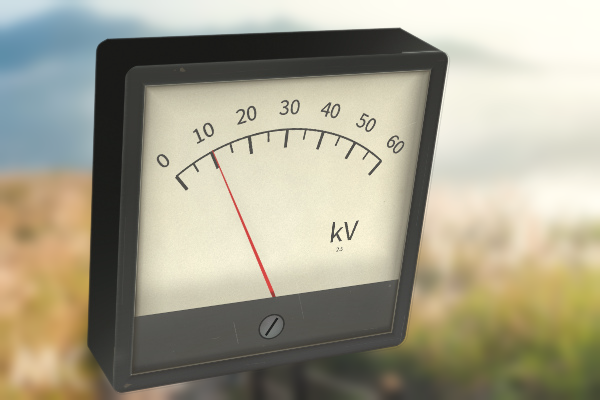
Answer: 10kV
